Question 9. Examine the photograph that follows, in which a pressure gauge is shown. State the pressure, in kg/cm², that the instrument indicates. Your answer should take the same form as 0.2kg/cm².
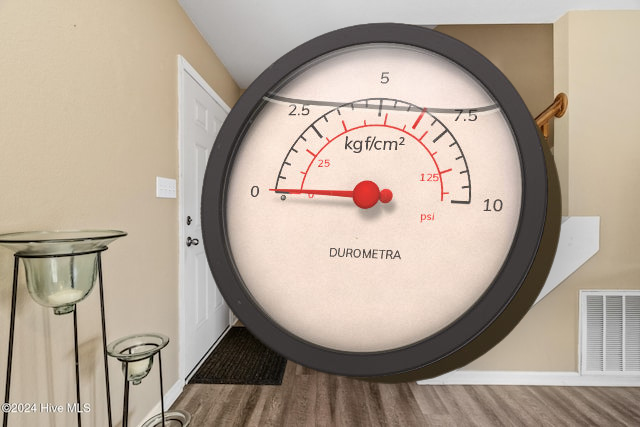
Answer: 0kg/cm²
